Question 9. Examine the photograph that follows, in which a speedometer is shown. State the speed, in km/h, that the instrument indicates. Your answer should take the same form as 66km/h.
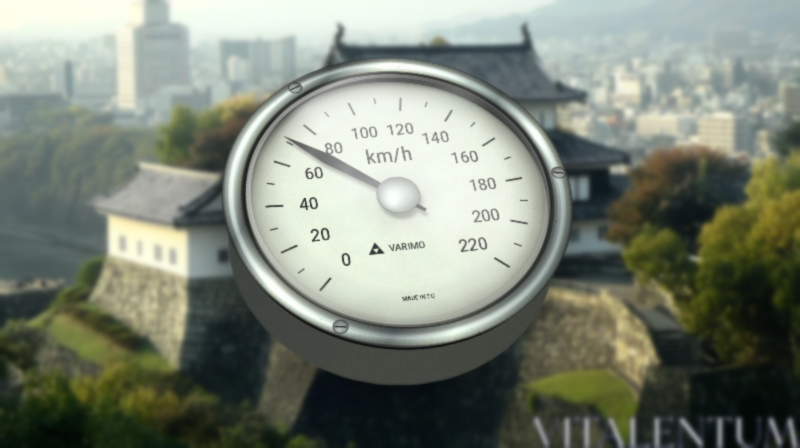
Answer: 70km/h
